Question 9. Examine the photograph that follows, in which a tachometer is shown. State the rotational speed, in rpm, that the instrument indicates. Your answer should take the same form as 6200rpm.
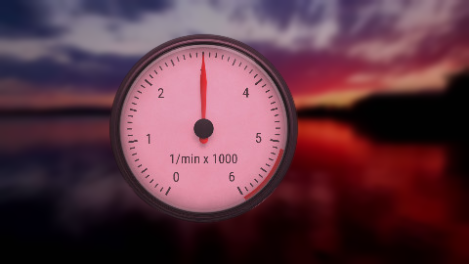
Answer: 3000rpm
